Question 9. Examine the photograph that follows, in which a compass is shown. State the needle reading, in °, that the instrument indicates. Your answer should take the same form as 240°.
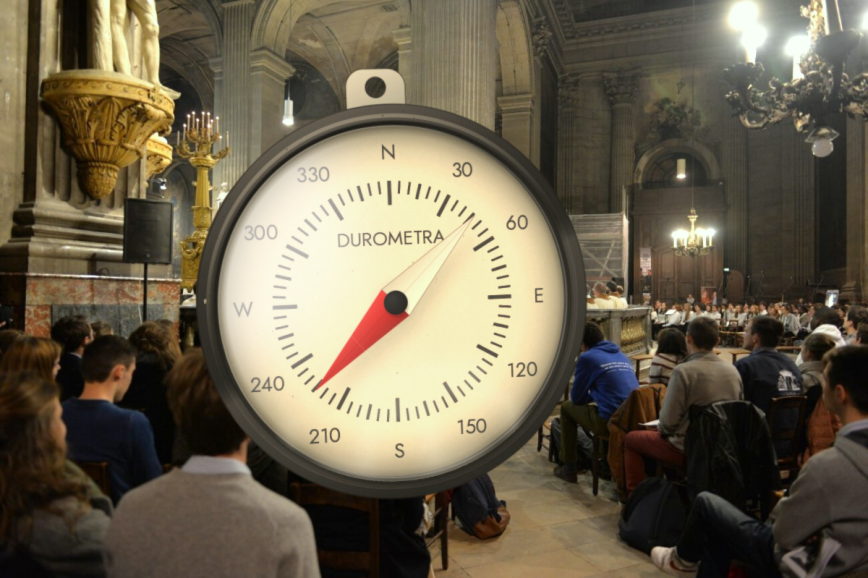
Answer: 225°
